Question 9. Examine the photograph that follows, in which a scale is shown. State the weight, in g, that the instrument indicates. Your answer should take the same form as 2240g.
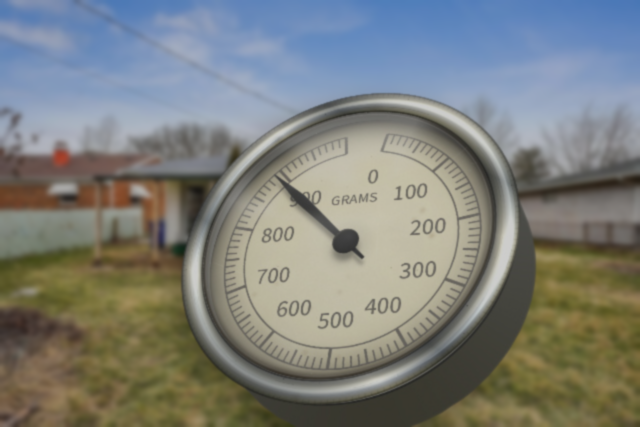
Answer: 890g
